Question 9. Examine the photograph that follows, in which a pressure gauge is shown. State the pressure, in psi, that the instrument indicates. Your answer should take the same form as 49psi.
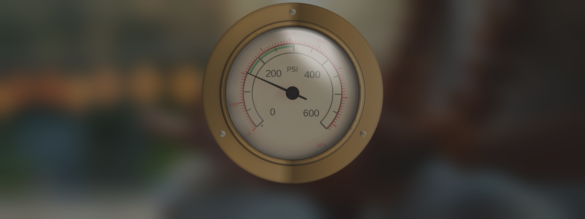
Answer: 150psi
